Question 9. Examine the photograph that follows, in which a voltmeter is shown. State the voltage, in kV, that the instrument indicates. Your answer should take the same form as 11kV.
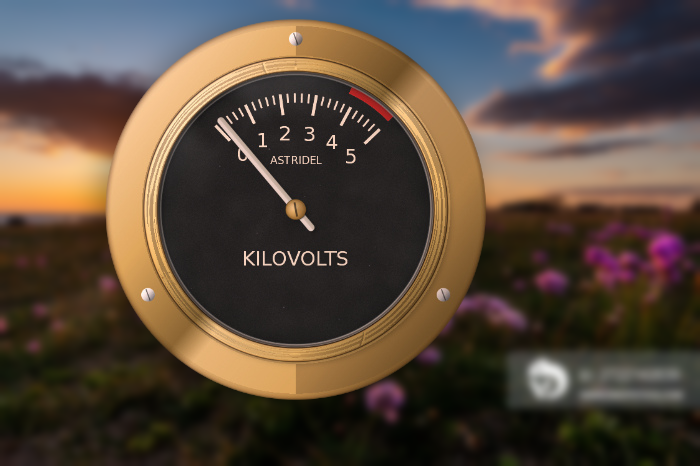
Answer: 0.2kV
